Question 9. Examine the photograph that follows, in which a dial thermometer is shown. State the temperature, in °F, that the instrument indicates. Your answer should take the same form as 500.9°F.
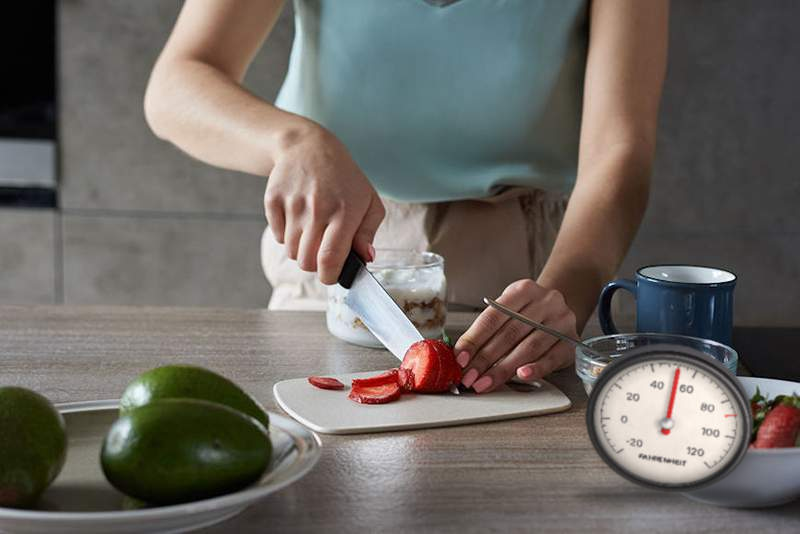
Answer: 52°F
